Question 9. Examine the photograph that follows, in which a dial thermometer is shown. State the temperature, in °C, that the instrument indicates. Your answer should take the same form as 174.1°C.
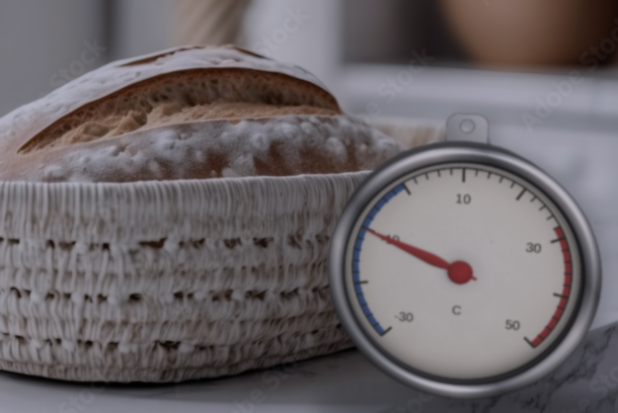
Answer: -10°C
